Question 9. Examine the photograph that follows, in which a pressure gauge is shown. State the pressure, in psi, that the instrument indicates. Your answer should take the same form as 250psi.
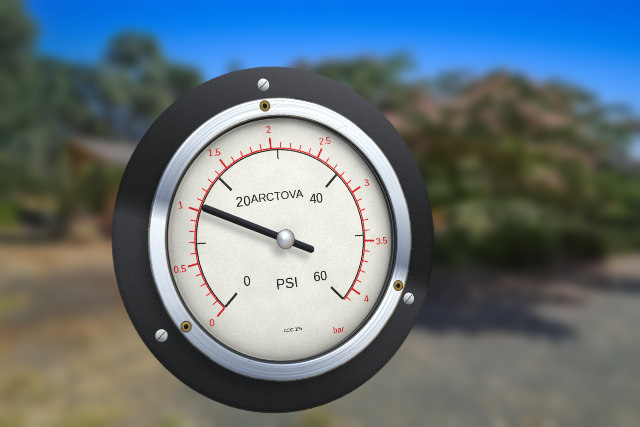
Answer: 15psi
